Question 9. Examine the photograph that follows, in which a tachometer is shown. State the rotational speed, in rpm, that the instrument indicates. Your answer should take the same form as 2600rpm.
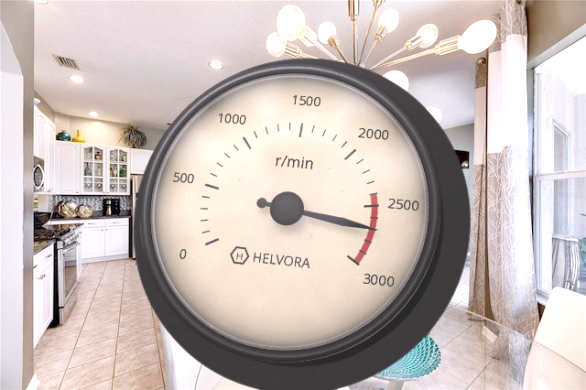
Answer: 2700rpm
